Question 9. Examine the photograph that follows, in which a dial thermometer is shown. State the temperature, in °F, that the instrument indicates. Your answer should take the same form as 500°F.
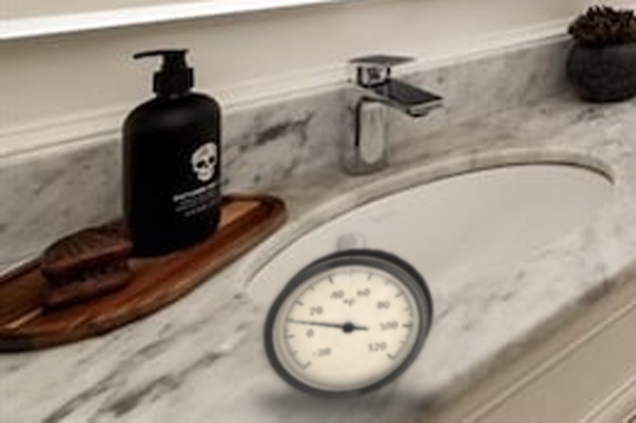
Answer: 10°F
